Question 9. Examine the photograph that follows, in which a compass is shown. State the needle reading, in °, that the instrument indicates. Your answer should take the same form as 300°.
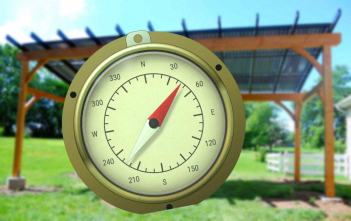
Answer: 45°
